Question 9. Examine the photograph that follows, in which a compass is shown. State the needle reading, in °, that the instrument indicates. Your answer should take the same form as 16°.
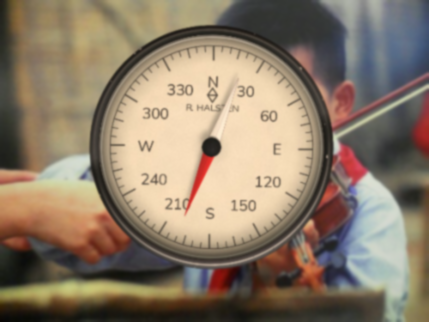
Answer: 200°
